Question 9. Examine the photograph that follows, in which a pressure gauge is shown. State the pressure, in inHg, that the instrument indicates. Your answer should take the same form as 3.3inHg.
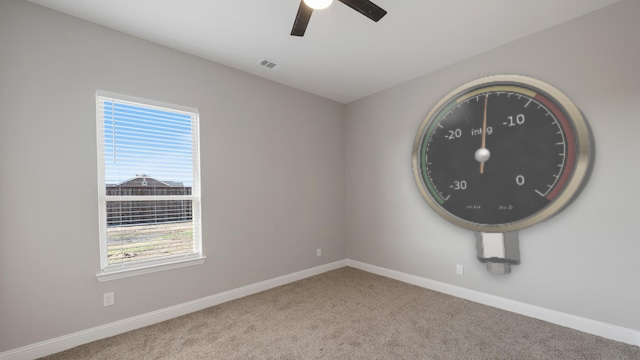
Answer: -14inHg
